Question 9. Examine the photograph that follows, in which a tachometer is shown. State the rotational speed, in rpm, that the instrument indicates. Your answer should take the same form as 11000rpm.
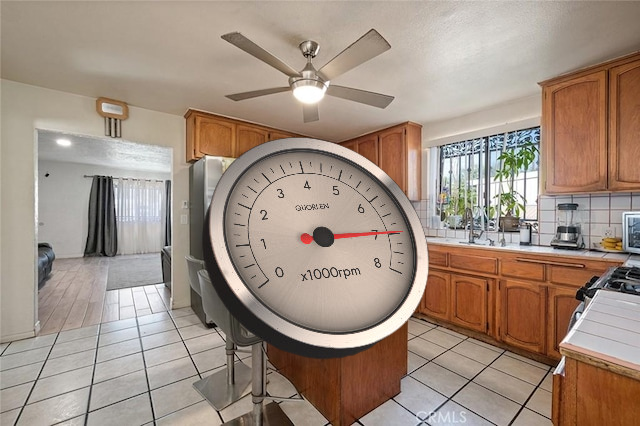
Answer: 7000rpm
